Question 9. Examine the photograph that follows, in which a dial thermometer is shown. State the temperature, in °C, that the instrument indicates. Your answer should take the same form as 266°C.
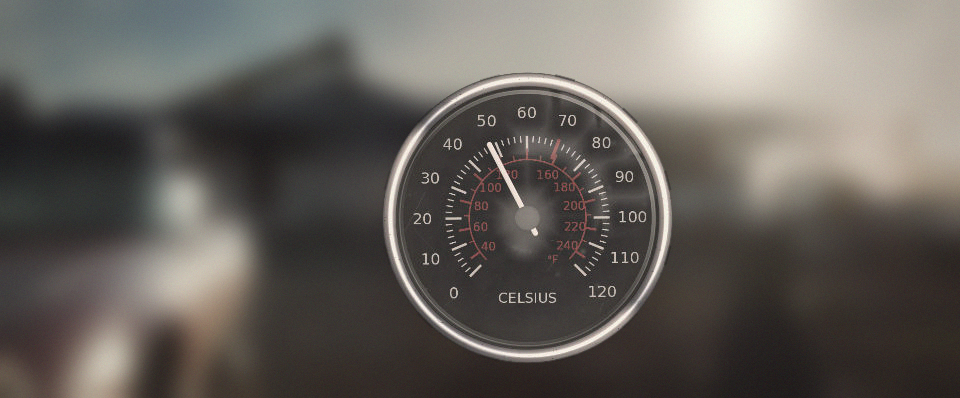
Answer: 48°C
